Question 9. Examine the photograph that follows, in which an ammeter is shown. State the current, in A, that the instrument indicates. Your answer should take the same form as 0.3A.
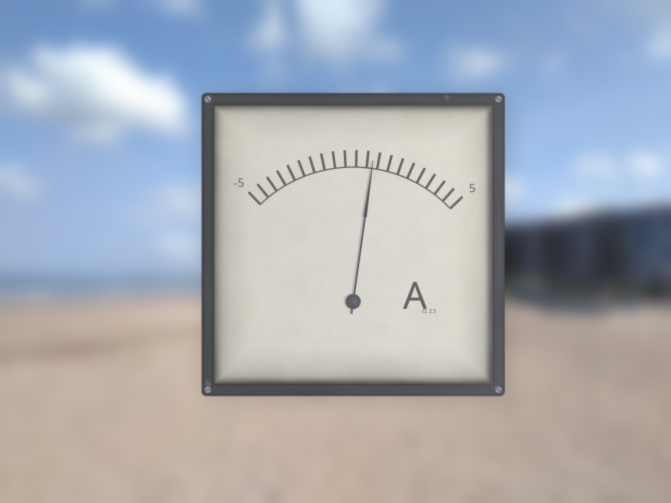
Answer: 0.75A
